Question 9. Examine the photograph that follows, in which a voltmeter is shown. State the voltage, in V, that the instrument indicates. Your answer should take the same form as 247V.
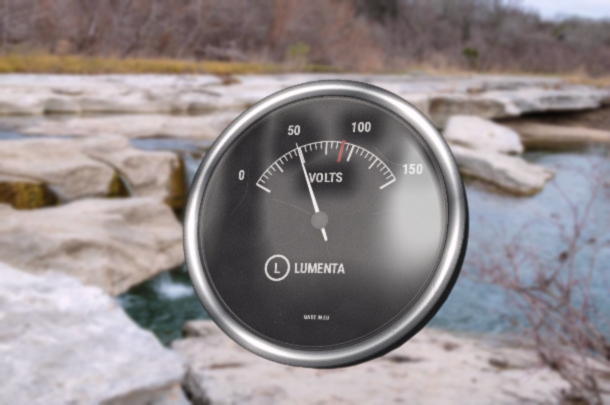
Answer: 50V
